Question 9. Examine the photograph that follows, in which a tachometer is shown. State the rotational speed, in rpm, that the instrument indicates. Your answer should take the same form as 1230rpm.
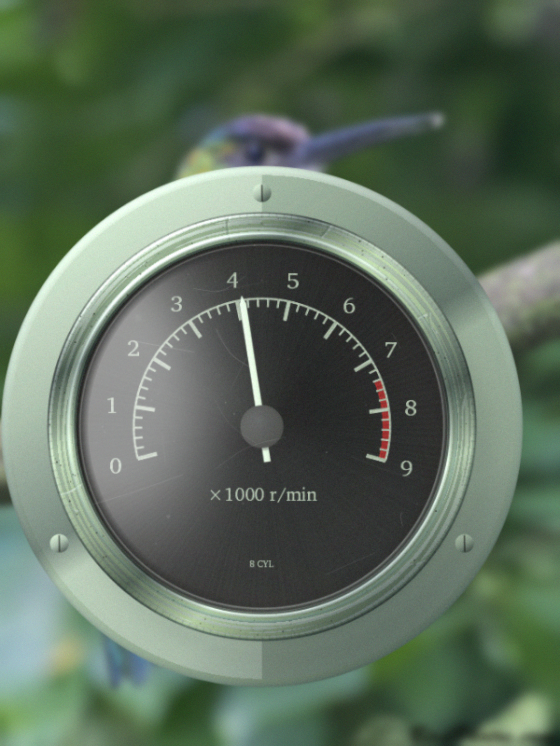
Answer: 4100rpm
